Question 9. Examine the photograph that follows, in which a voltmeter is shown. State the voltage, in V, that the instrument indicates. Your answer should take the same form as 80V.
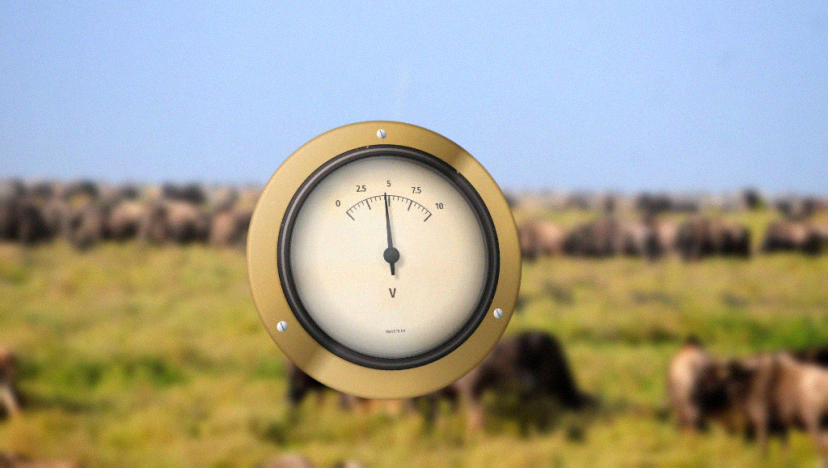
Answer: 4.5V
